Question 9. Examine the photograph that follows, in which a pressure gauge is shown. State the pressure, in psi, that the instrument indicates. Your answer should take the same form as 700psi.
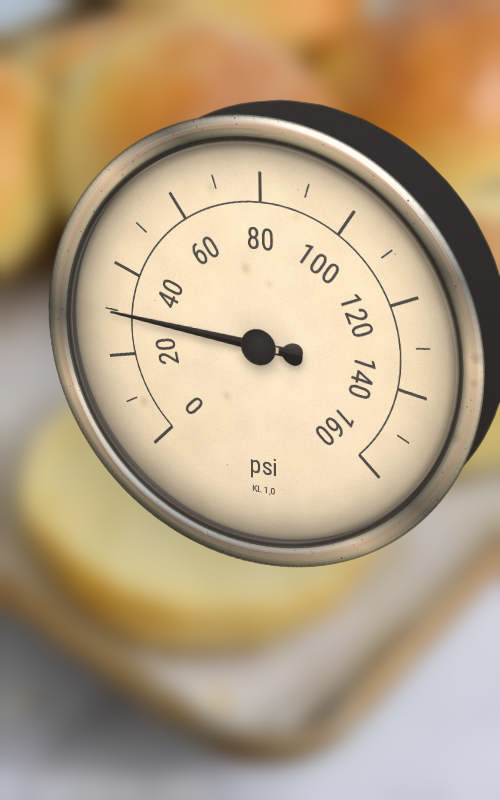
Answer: 30psi
